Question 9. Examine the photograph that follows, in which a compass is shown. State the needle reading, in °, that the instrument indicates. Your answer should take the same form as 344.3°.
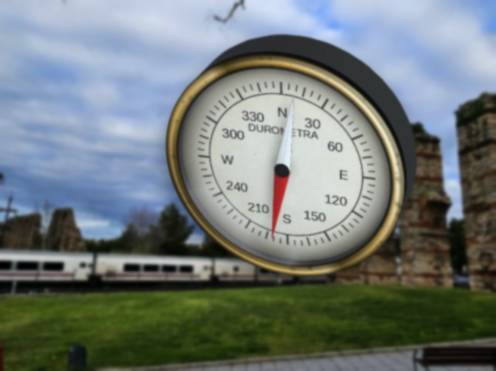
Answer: 190°
